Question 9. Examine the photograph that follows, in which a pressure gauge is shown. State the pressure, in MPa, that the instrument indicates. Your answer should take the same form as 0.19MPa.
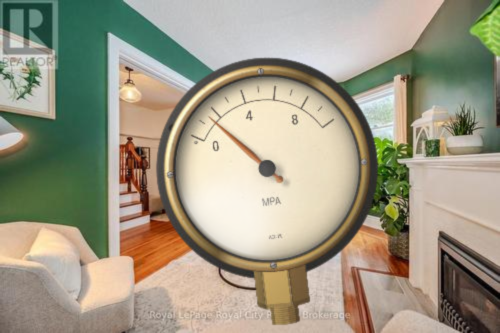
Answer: 1.5MPa
